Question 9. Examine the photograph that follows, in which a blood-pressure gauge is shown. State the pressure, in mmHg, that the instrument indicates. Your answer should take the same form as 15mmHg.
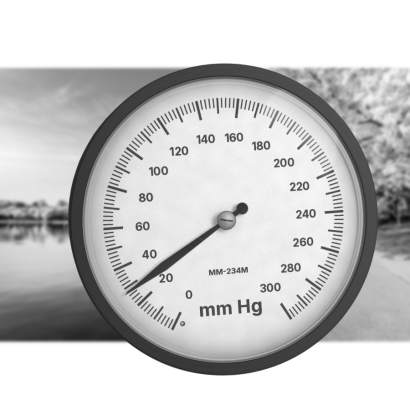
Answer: 28mmHg
